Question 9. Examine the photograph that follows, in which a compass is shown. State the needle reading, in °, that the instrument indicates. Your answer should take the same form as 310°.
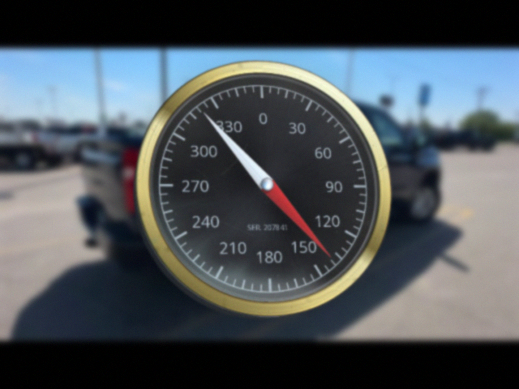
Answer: 140°
